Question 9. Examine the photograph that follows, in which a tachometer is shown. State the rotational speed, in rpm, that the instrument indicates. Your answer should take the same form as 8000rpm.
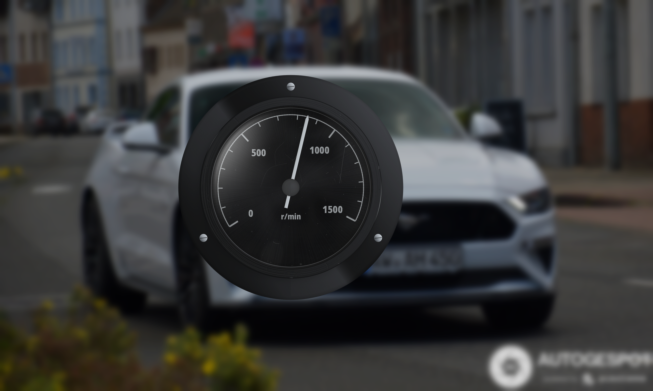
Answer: 850rpm
